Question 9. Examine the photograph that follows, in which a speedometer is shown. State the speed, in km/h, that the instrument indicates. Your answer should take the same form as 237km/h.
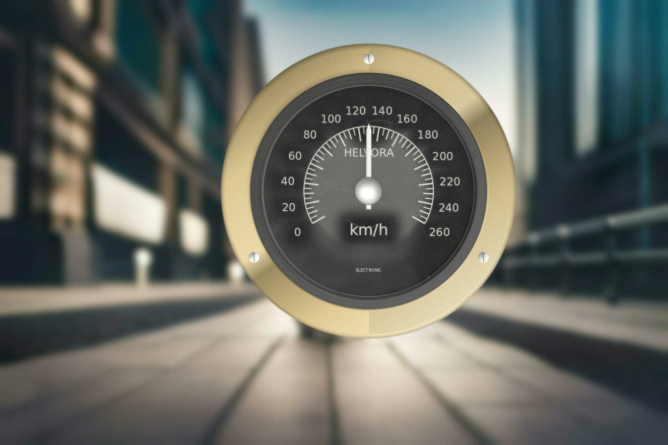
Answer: 130km/h
